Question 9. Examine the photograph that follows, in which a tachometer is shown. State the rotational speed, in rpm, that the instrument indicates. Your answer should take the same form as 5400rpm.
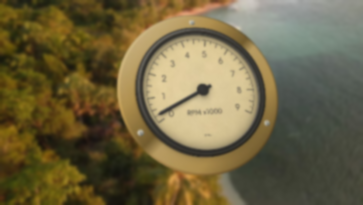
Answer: 250rpm
